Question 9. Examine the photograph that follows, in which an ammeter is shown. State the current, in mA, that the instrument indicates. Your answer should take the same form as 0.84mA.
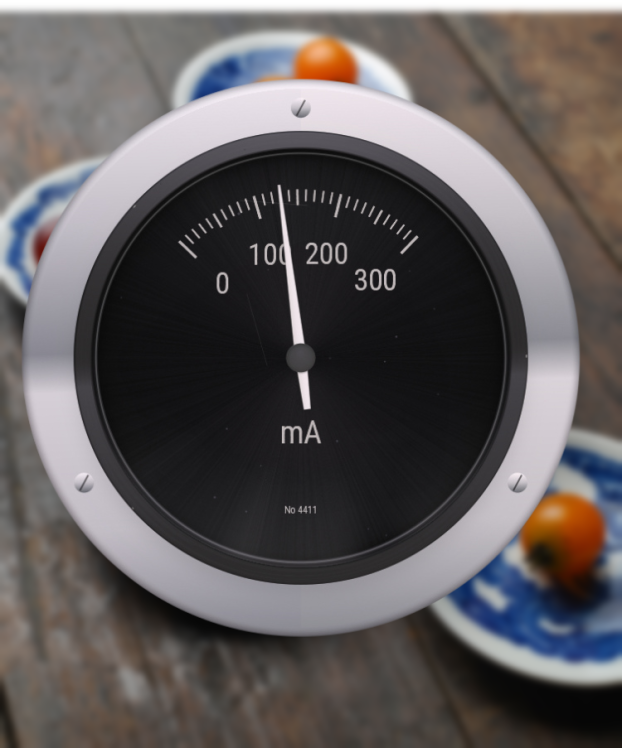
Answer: 130mA
